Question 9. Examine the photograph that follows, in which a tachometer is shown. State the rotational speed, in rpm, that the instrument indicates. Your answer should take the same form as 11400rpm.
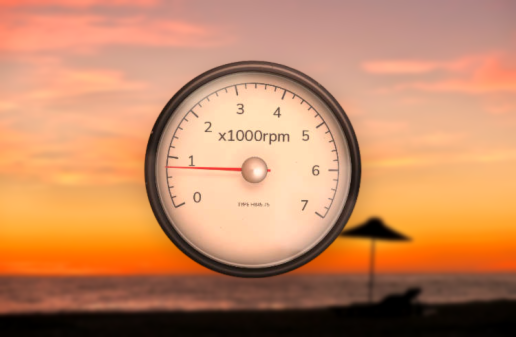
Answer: 800rpm
